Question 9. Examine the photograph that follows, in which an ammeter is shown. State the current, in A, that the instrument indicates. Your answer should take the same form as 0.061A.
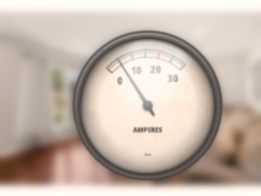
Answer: 5A
